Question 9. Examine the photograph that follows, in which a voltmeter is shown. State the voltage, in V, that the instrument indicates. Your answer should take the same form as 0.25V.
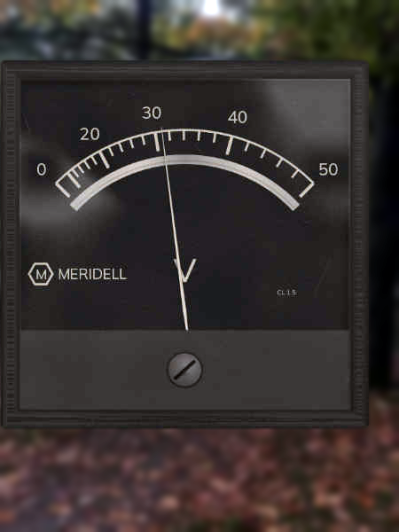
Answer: 31V
